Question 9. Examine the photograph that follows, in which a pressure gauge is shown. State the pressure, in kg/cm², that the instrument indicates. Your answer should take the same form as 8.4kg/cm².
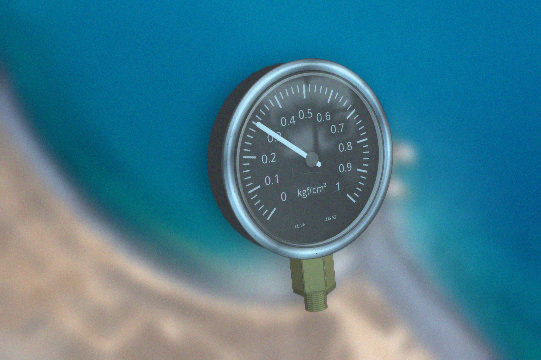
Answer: 0.3kg/cm²
